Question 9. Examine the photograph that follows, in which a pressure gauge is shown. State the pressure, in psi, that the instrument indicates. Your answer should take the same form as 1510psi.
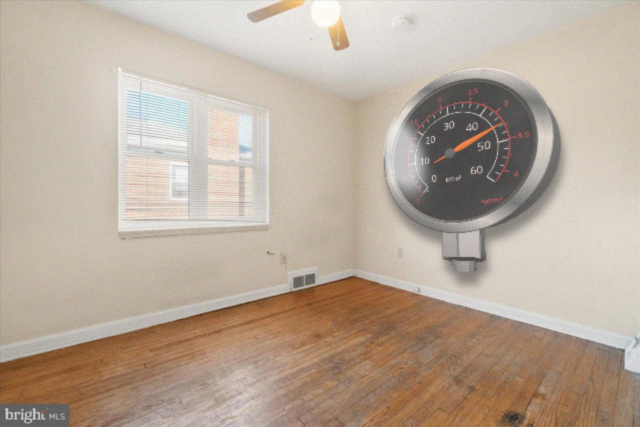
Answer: 46psi
